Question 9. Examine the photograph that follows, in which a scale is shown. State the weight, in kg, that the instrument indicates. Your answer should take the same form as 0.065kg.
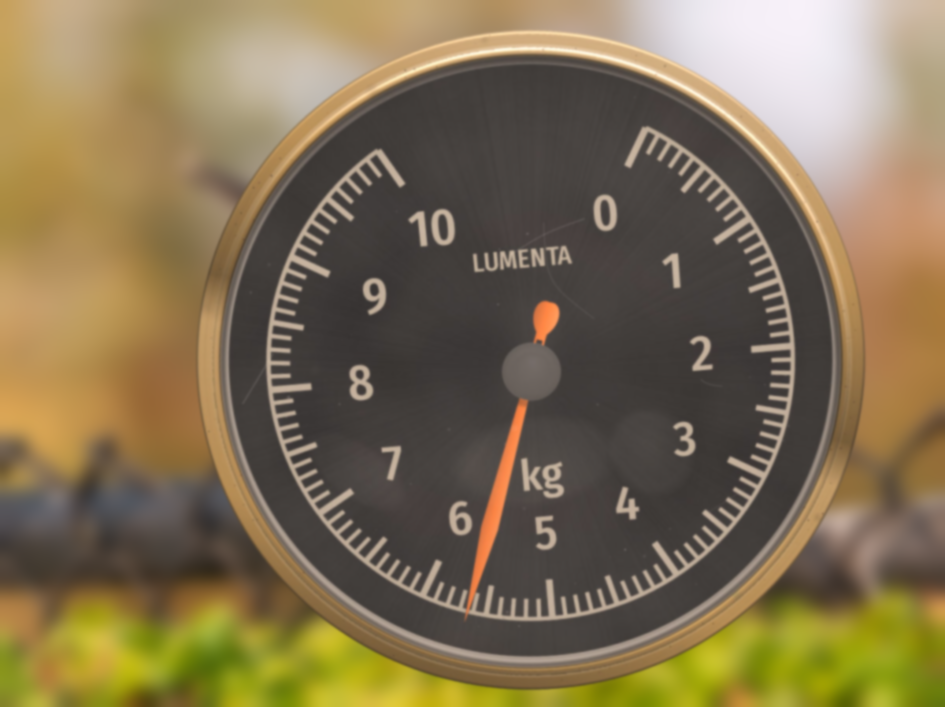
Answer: 5.65kg
